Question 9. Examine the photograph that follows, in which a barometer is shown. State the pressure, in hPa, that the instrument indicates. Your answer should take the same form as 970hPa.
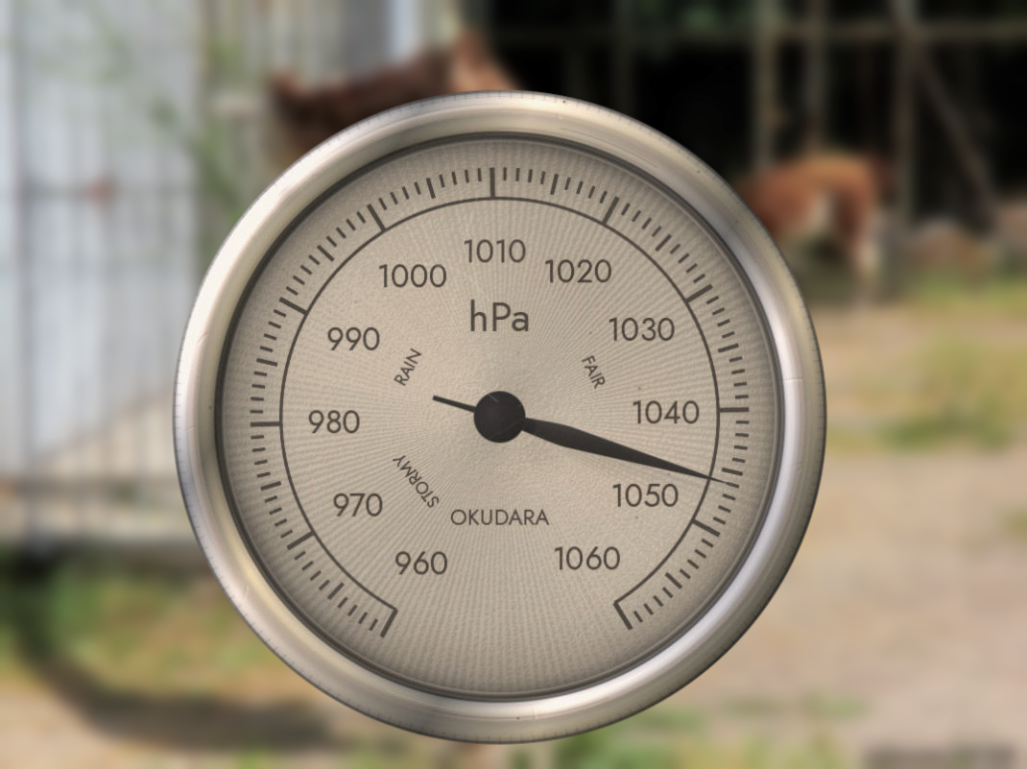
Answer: 1046hPa
